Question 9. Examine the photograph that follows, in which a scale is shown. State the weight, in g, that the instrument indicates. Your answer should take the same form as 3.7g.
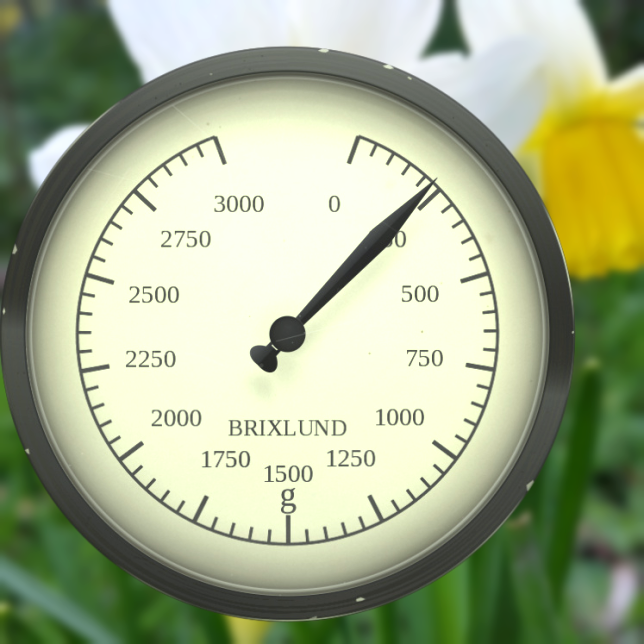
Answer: 225g
